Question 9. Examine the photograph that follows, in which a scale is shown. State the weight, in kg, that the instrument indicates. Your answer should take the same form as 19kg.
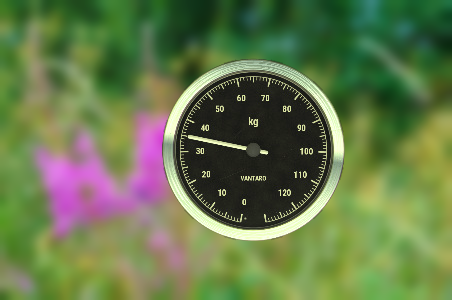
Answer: 35kg
